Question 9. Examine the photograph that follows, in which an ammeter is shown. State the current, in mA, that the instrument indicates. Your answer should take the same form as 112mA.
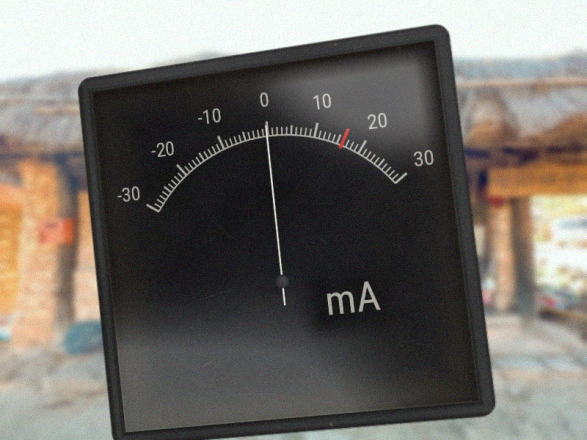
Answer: 0mA
